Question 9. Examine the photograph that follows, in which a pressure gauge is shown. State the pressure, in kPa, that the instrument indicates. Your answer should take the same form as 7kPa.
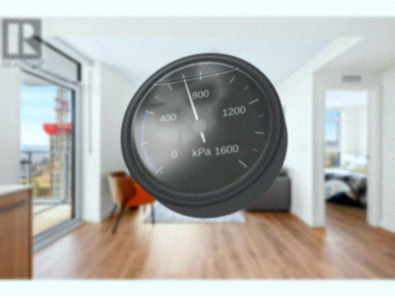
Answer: 700kPa
